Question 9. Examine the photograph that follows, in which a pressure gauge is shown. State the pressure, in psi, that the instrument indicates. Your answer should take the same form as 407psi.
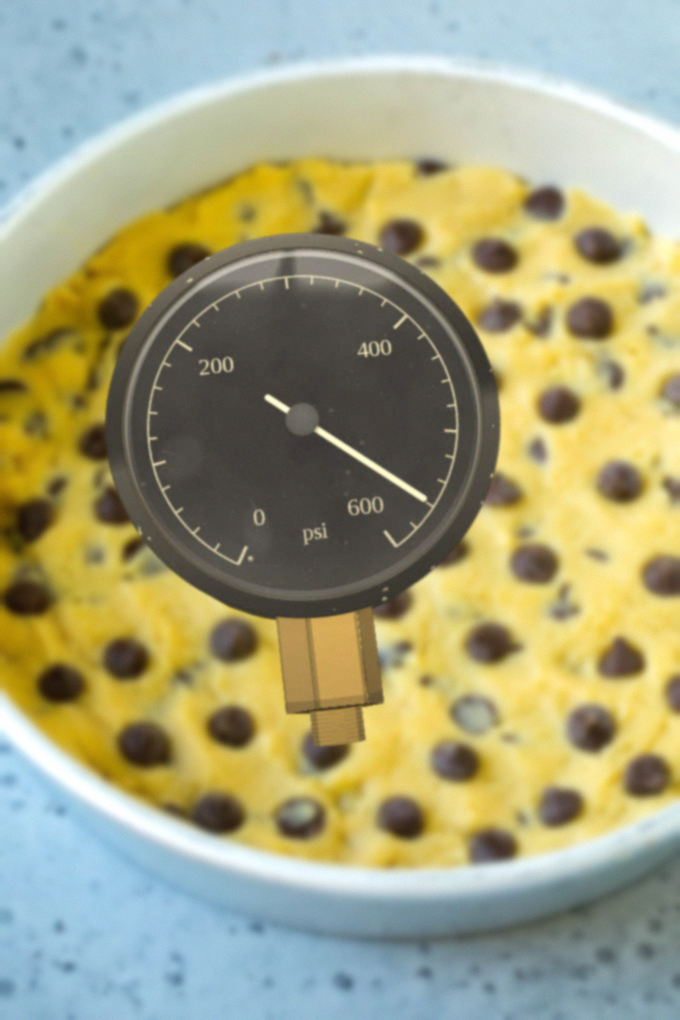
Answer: 560psi
